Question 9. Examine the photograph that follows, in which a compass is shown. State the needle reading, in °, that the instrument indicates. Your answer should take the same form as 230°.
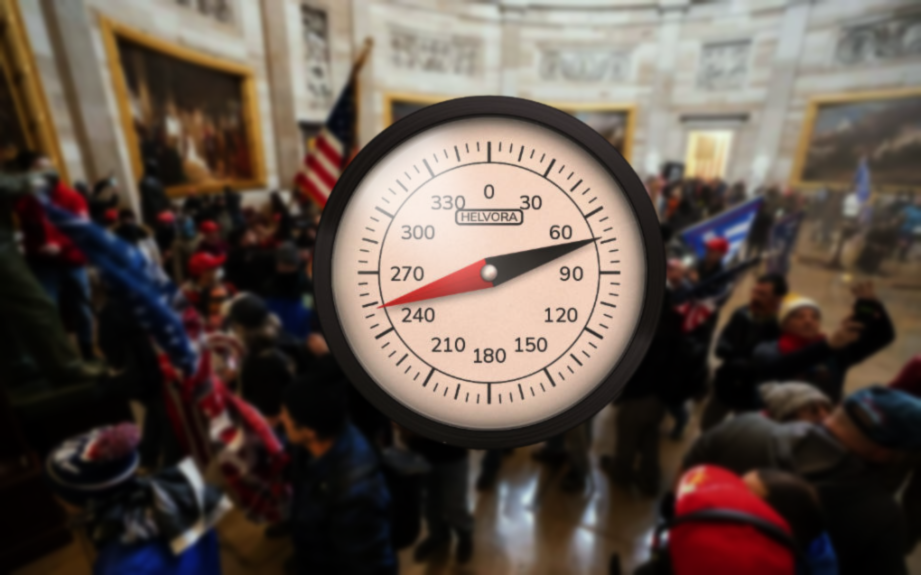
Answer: 252.5°
